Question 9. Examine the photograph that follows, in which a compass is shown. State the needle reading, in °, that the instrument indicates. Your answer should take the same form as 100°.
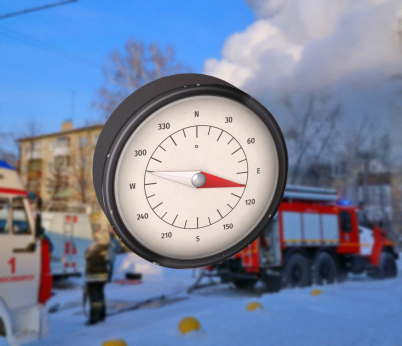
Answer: 105°
